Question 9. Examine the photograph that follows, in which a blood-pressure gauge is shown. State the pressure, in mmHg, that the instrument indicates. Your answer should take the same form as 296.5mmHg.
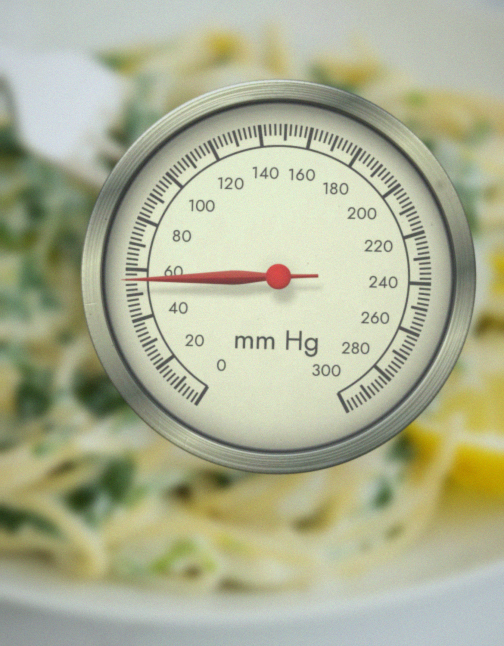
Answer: 56mmHg
